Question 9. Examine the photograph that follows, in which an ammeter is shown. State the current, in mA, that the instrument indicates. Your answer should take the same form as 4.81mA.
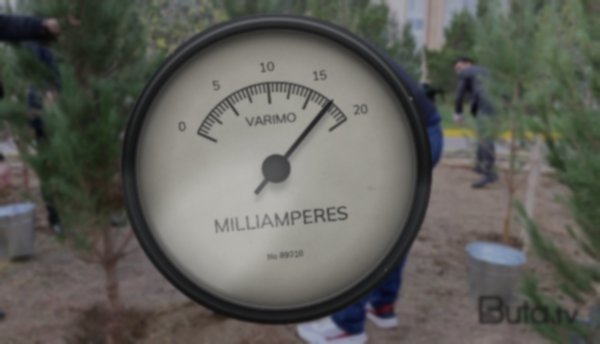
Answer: 17.5mA
